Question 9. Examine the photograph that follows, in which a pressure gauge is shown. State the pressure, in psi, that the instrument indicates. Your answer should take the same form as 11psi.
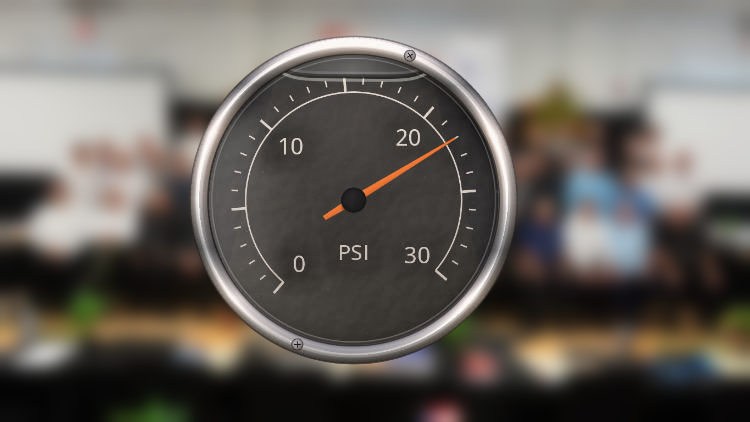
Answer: 22psi
